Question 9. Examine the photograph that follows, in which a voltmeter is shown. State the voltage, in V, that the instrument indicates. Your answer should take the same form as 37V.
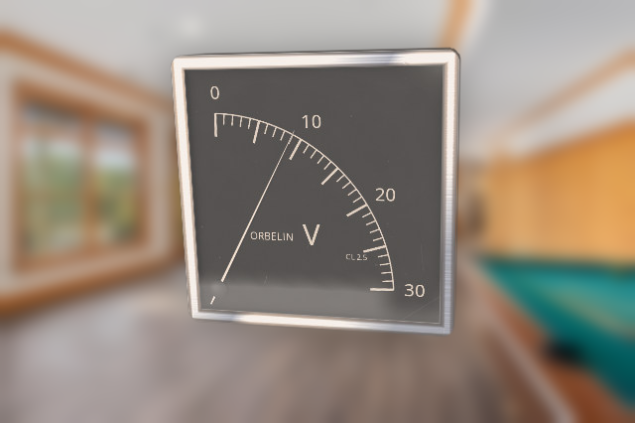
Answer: 9V
